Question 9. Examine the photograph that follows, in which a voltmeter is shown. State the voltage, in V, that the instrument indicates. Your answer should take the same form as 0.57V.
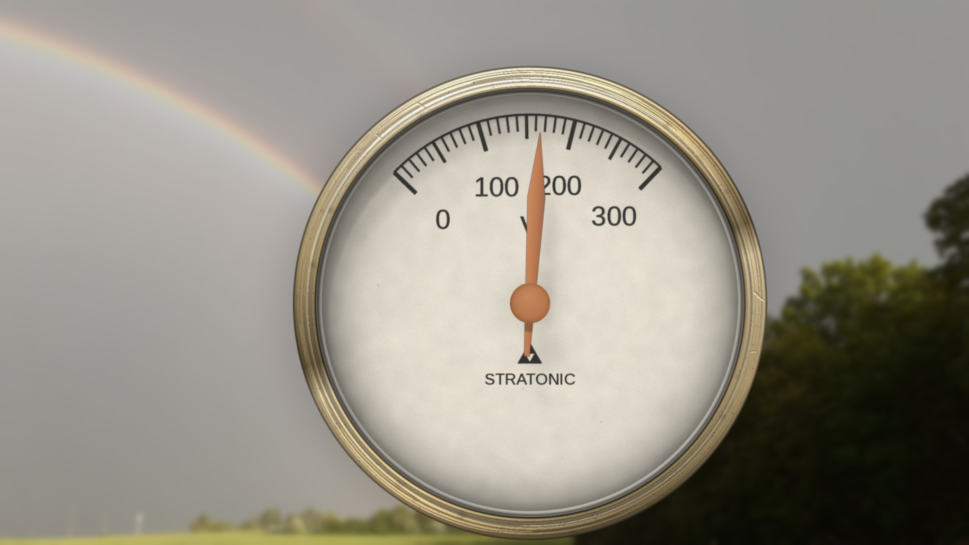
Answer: 165V
